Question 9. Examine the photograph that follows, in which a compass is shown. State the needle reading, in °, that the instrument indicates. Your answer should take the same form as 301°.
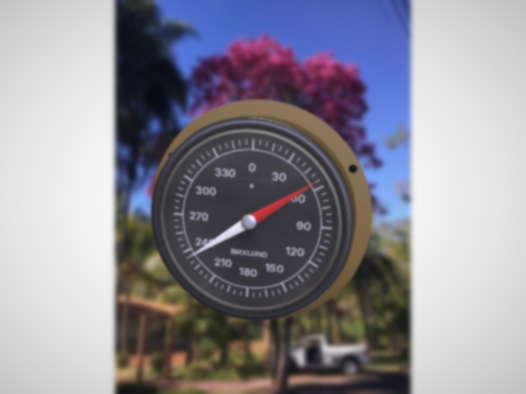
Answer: 55°
